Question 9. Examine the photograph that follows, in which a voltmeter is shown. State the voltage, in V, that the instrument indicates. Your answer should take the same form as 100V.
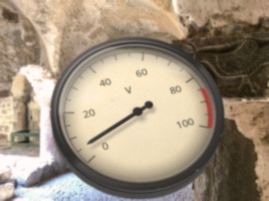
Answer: 5V
